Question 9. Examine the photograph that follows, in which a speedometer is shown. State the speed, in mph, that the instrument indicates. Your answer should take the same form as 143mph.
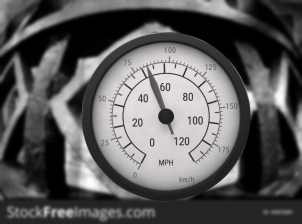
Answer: 52.5mph
